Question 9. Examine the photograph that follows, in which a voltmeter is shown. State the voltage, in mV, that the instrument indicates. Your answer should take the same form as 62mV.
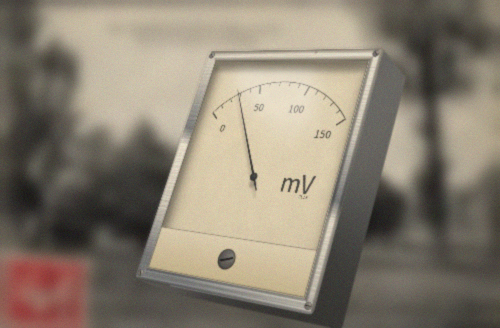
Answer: 30mV
